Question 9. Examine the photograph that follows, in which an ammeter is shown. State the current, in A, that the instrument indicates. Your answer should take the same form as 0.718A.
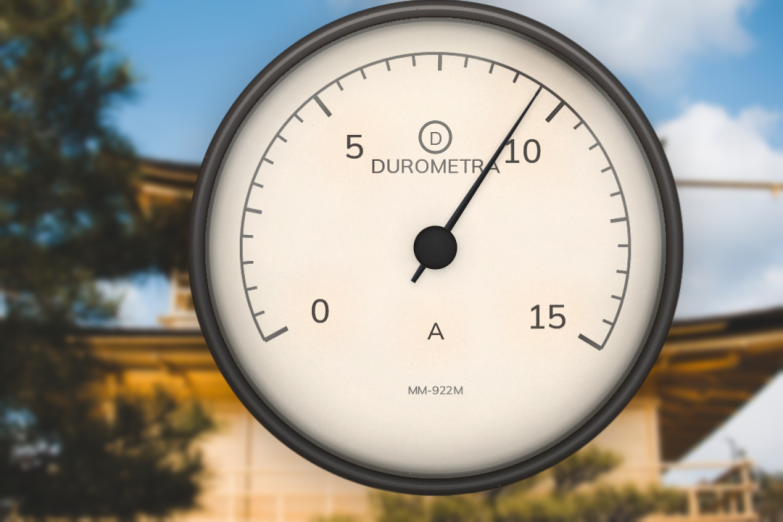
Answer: 9.5A
